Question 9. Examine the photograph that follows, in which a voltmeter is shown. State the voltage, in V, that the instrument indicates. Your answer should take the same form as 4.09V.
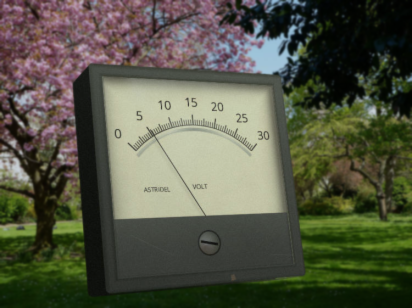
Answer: 5V
